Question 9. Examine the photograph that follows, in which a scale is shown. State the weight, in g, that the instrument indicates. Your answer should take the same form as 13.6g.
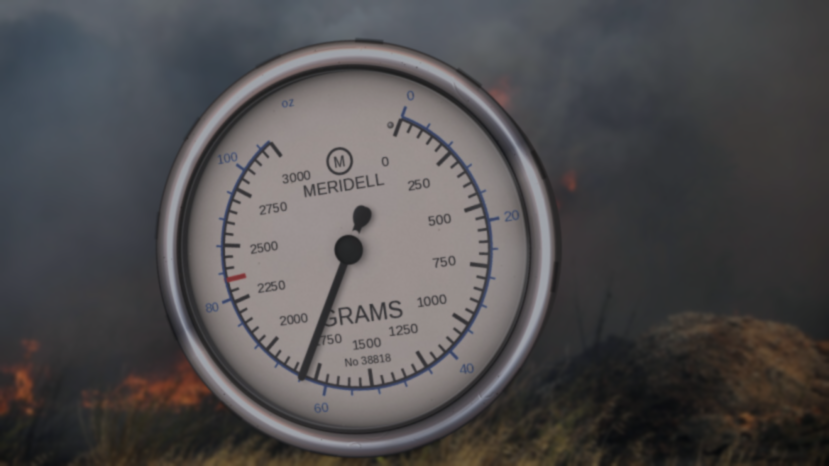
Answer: 1800g
